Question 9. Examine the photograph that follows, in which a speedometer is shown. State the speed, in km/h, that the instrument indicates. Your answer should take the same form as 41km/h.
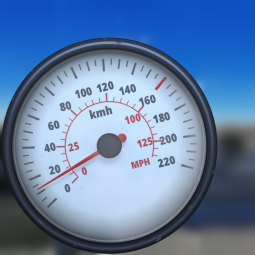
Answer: 12.5km/h
